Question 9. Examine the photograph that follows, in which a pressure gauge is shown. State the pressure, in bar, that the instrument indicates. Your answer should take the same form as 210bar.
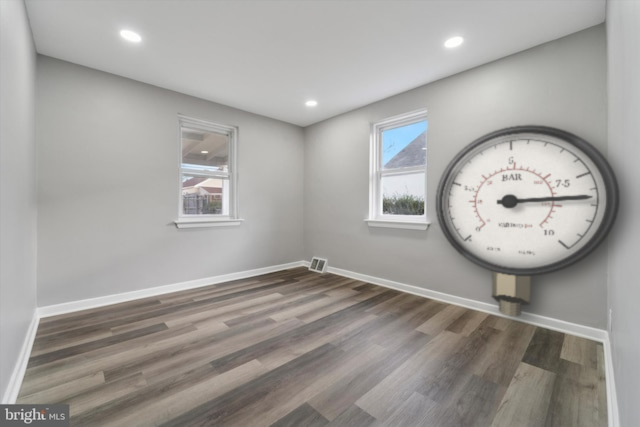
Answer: 8.25bar
